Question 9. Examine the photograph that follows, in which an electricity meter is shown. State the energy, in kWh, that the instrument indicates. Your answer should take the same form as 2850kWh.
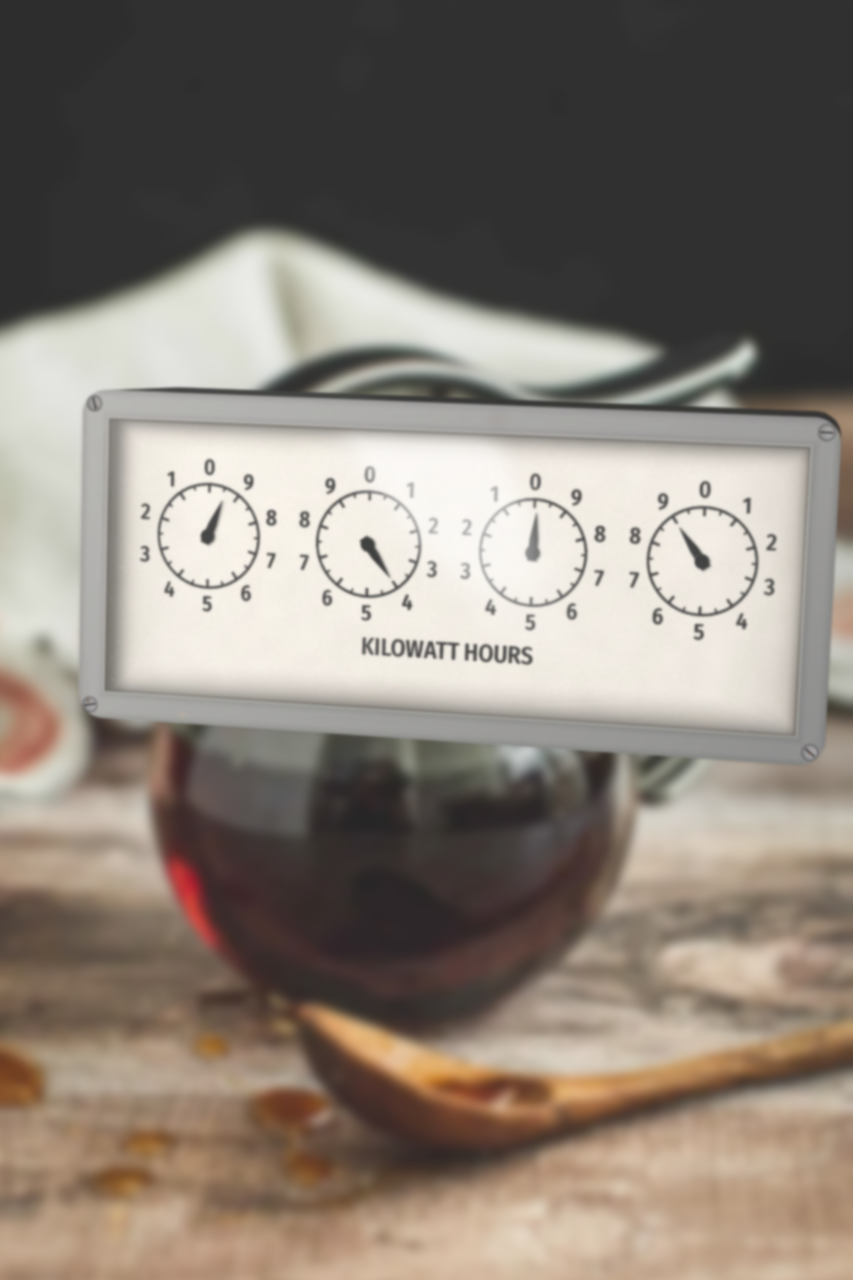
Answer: 9399kWh
